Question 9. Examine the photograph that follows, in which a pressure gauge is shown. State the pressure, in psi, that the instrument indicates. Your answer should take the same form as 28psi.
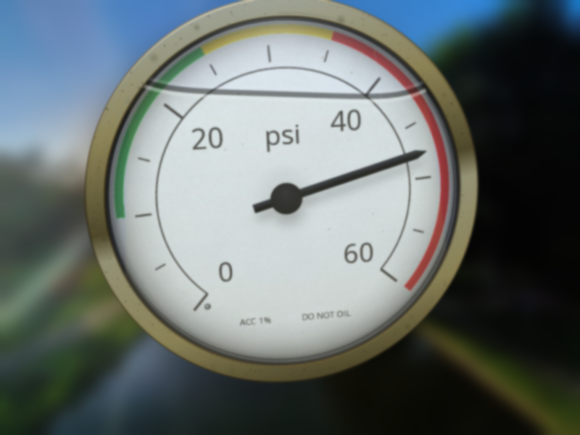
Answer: 47.5psi
